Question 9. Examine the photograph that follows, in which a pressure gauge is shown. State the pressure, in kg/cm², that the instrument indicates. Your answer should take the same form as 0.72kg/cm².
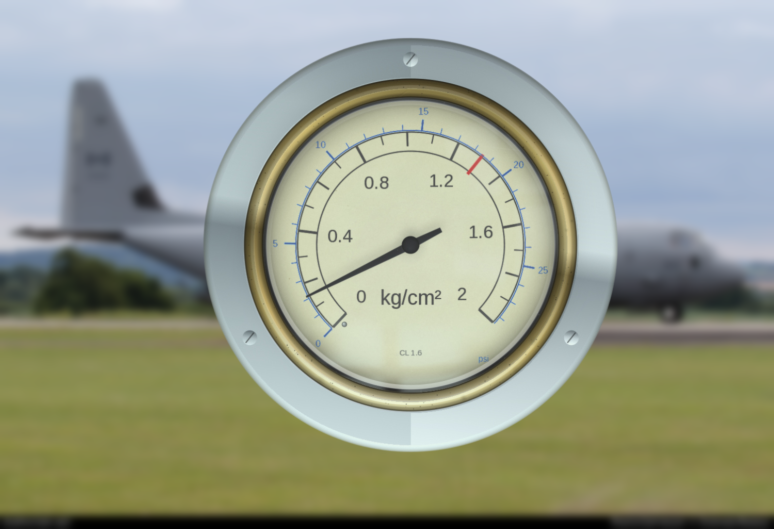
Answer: 0.15kg/cm²
